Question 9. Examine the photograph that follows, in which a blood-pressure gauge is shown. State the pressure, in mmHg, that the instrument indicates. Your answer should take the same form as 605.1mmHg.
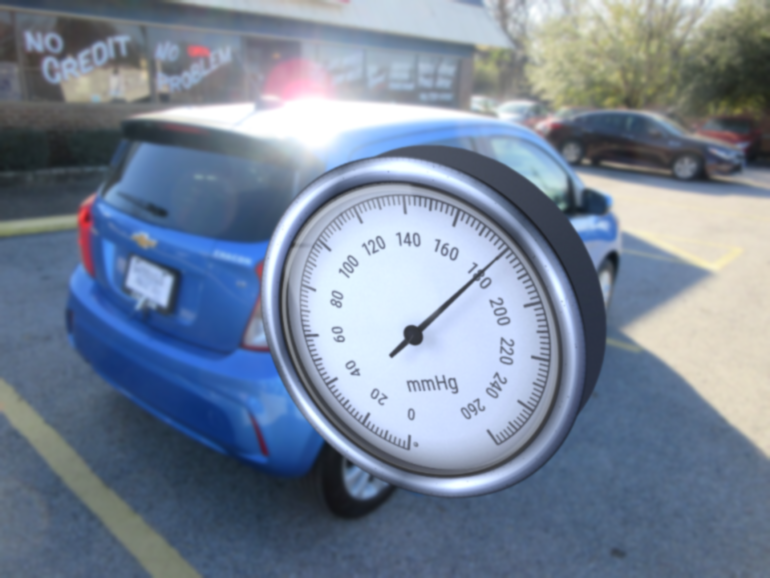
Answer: 180mmHg
